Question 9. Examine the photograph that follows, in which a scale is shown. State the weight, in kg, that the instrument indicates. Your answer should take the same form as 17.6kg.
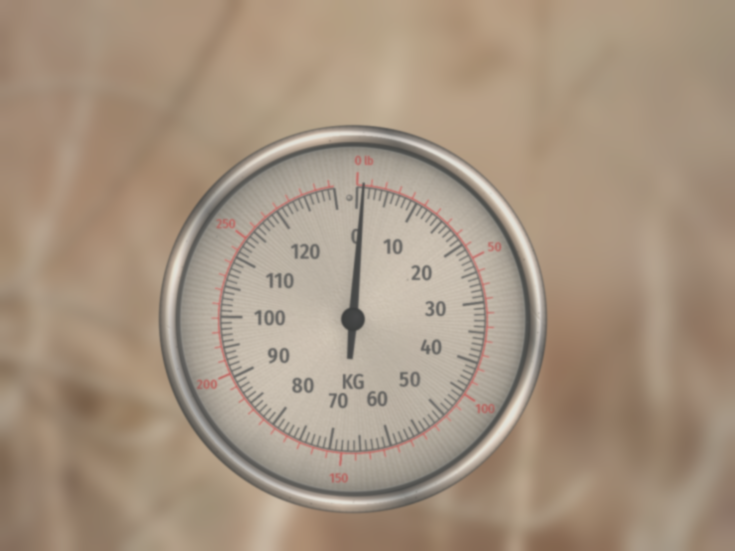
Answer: 1kg
